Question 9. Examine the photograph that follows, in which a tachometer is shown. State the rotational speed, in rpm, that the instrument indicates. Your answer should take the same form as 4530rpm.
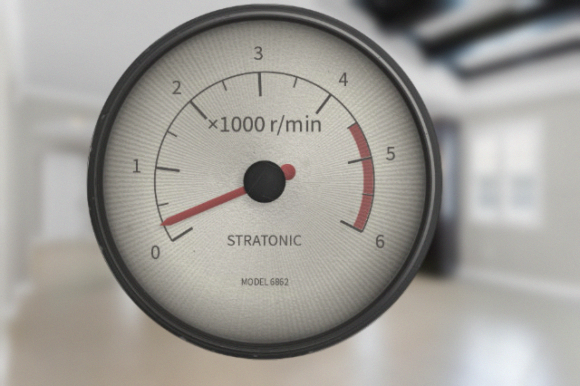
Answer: 250rpm
